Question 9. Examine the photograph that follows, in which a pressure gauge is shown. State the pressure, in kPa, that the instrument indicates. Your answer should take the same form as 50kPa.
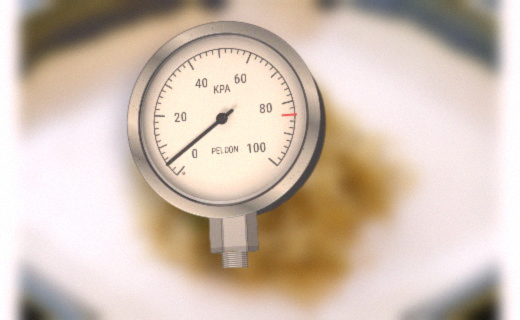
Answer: 4kPa
